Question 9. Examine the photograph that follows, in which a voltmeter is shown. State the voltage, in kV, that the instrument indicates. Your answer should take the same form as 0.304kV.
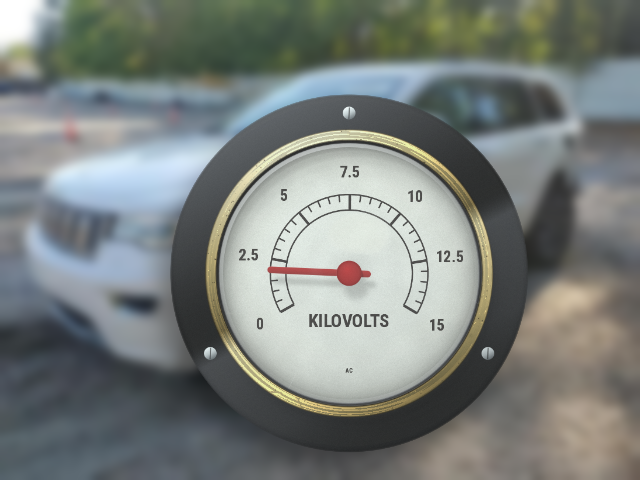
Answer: 2kV
